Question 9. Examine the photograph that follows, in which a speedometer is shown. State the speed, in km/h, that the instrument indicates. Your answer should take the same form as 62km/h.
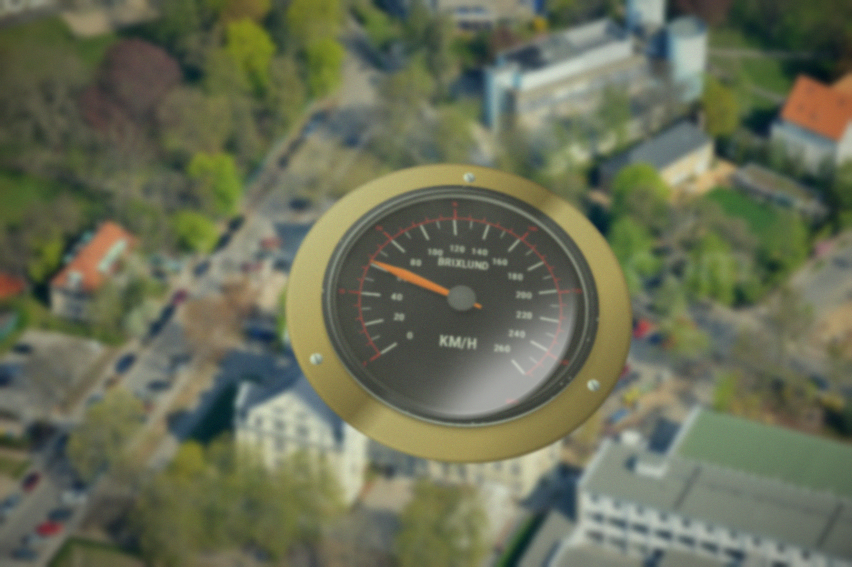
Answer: 60km/h
